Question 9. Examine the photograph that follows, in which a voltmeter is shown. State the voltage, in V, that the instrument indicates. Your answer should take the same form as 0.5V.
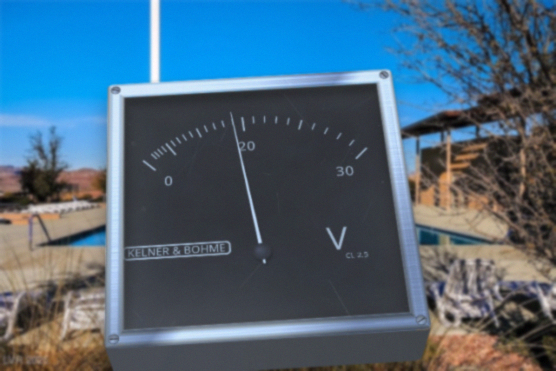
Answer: 19V
